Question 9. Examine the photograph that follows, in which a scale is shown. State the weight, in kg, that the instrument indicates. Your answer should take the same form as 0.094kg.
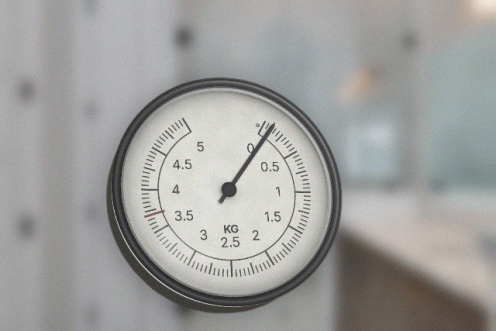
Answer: 0.1kg
